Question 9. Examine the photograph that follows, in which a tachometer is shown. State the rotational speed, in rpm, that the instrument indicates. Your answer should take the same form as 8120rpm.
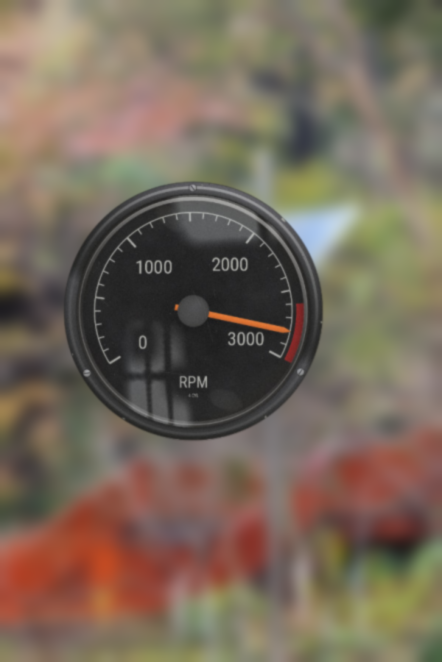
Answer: 2800rpm
